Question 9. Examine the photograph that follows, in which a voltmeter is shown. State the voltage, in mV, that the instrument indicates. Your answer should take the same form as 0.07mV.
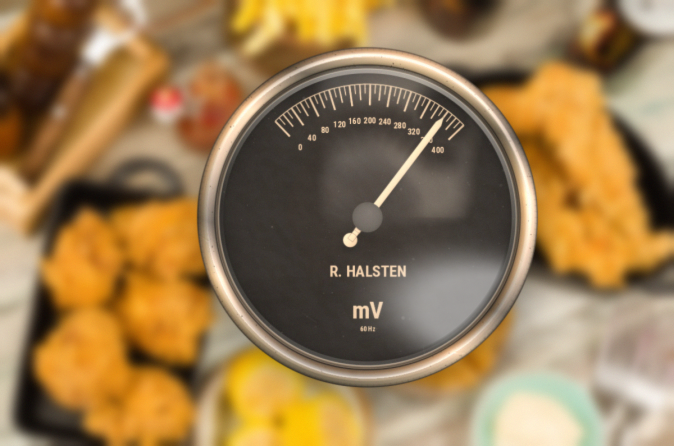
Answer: 360mV
